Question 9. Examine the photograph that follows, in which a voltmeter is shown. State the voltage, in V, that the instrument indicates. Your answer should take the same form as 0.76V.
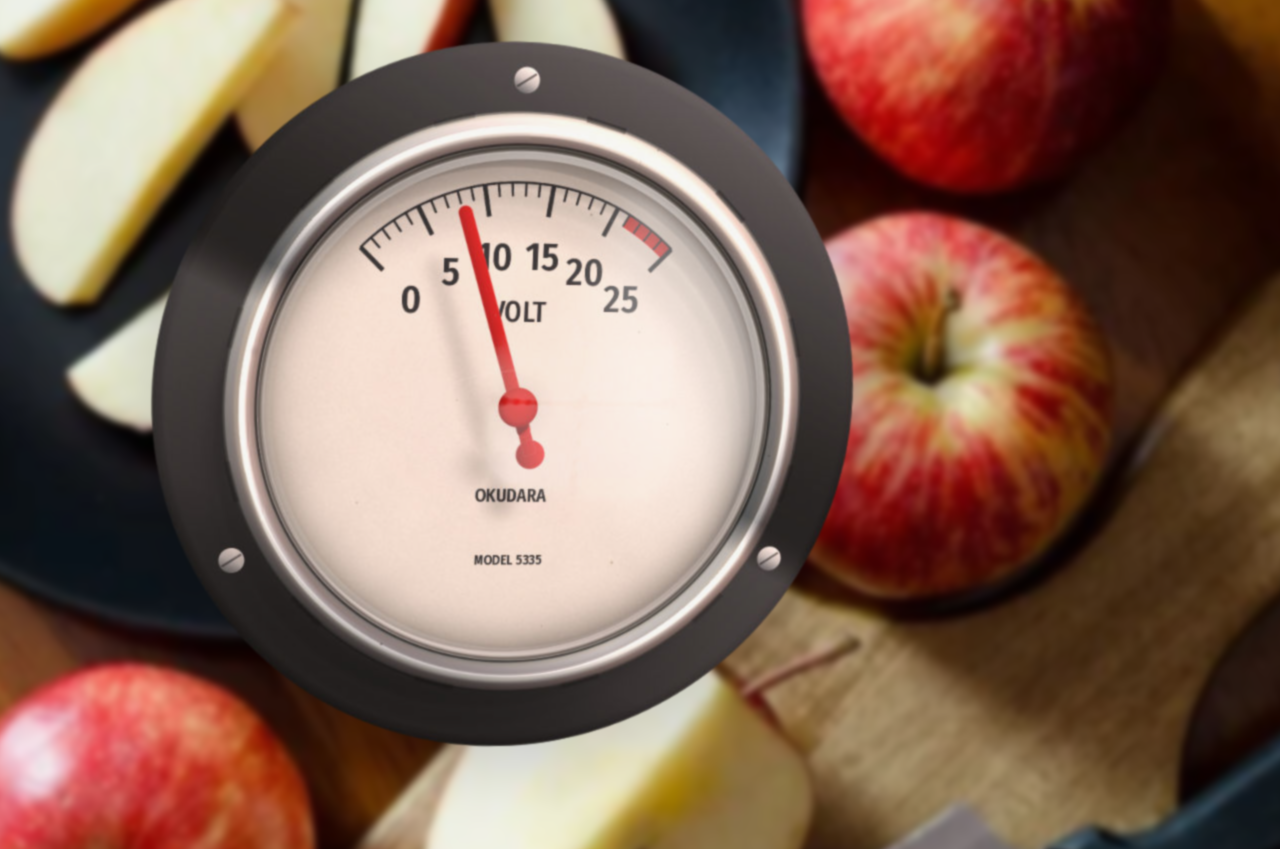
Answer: 8V
